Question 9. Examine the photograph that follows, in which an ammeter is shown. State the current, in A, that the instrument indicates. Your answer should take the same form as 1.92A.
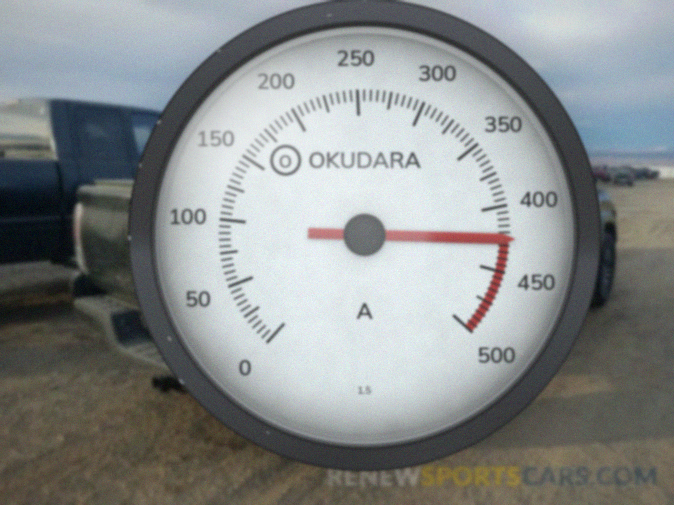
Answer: 425A
